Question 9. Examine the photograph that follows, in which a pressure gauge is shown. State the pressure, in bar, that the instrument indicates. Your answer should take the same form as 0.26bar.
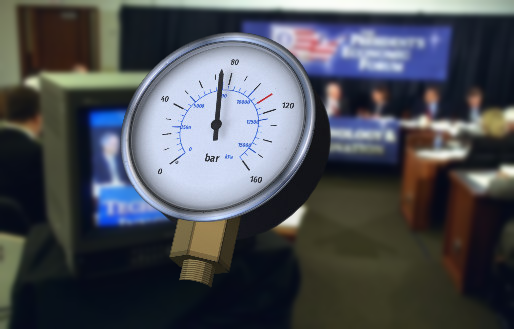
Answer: 75bar
